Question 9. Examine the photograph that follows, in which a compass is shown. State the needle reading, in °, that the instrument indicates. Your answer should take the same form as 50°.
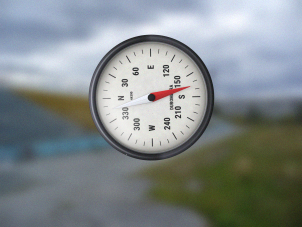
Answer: 165°
